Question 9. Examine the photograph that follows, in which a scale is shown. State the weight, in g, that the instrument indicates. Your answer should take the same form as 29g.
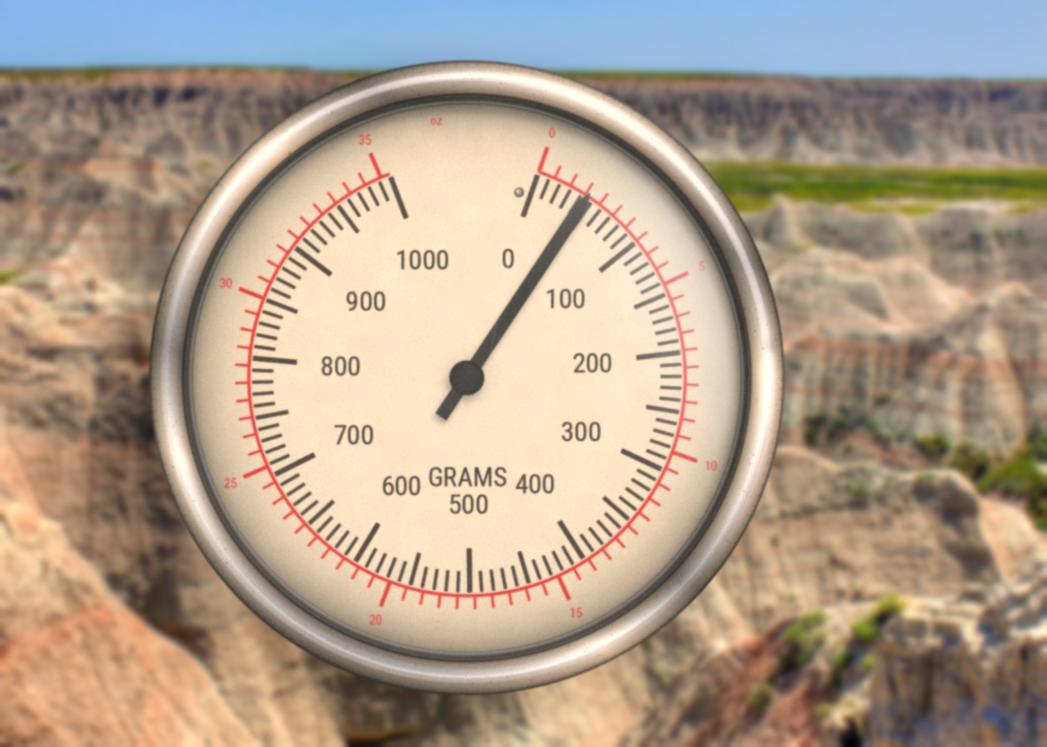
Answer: 45g
